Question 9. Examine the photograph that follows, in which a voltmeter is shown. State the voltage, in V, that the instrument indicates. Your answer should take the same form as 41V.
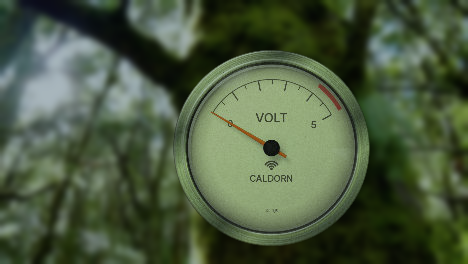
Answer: 0V
